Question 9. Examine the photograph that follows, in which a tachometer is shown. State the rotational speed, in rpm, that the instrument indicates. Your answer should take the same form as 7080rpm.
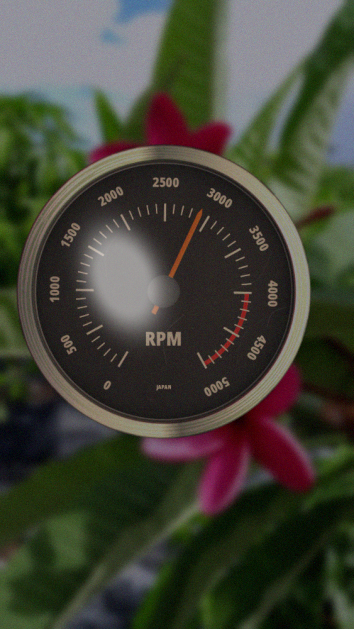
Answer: 2900rpm
